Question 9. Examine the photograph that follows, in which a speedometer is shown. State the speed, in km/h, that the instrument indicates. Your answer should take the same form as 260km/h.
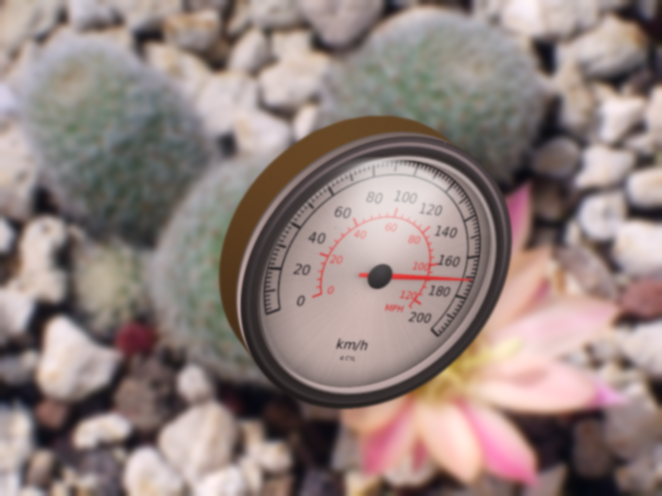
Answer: 170km/h
